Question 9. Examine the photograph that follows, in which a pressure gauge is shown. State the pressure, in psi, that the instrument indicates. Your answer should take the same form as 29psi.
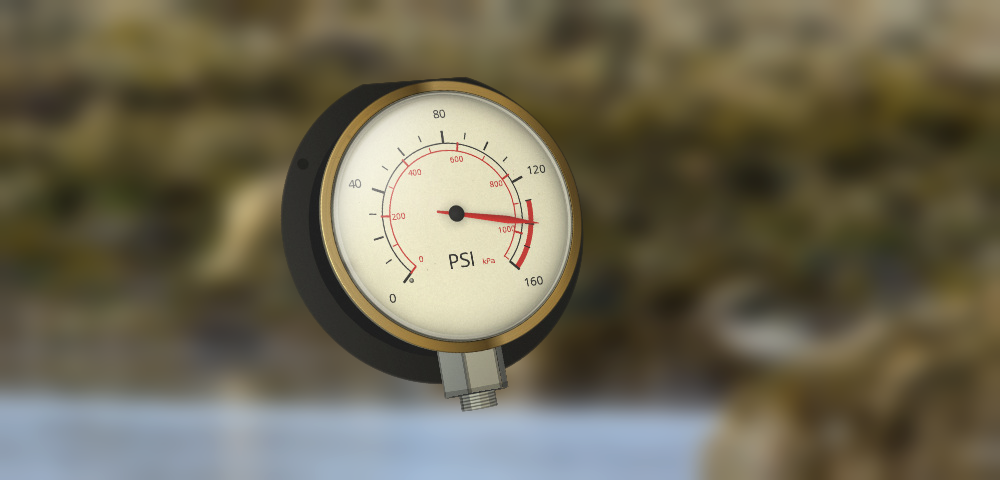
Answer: 140psi
